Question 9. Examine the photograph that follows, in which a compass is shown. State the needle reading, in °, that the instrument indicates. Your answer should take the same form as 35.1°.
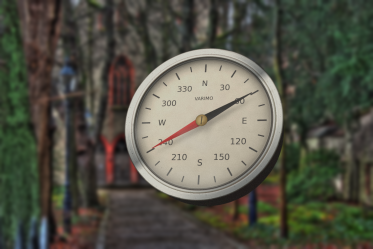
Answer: 240°
